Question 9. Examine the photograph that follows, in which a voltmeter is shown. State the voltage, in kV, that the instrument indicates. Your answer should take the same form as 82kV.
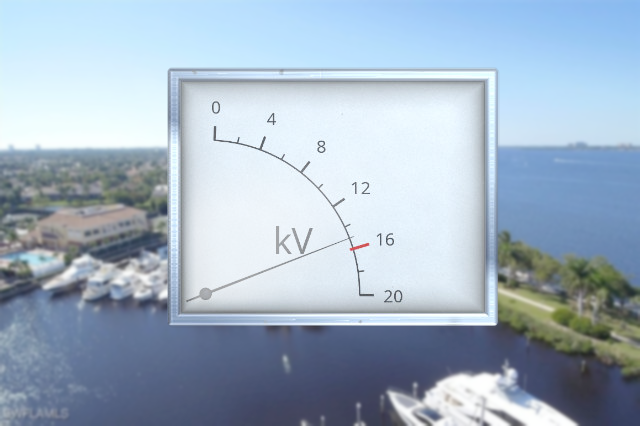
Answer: 15kV
